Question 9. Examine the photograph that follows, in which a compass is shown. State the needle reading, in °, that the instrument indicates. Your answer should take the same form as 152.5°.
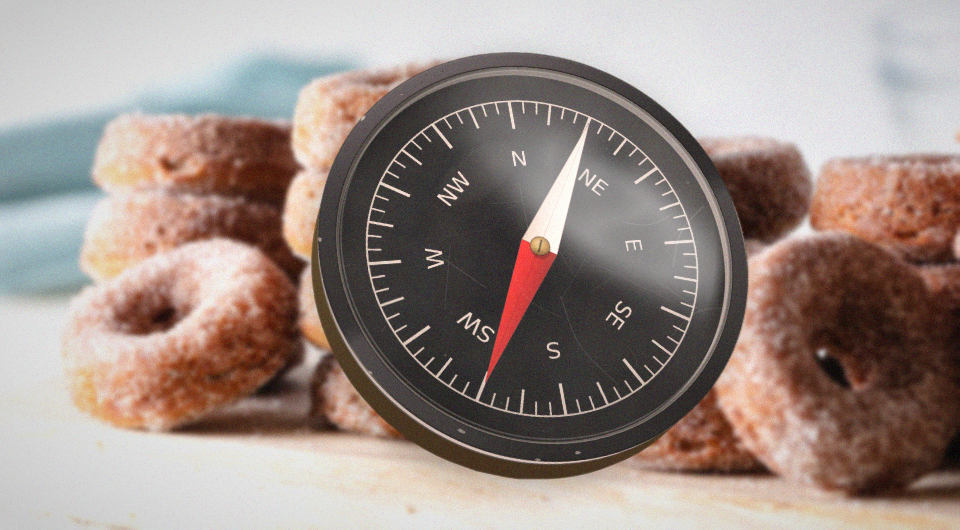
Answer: 210°
